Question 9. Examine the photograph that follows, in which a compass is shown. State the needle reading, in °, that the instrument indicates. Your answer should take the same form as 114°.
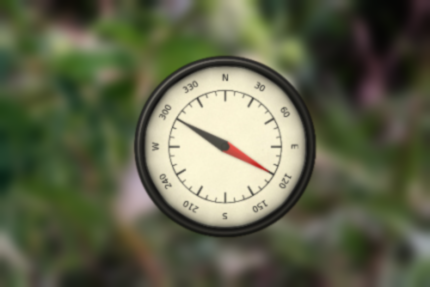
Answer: 120°
